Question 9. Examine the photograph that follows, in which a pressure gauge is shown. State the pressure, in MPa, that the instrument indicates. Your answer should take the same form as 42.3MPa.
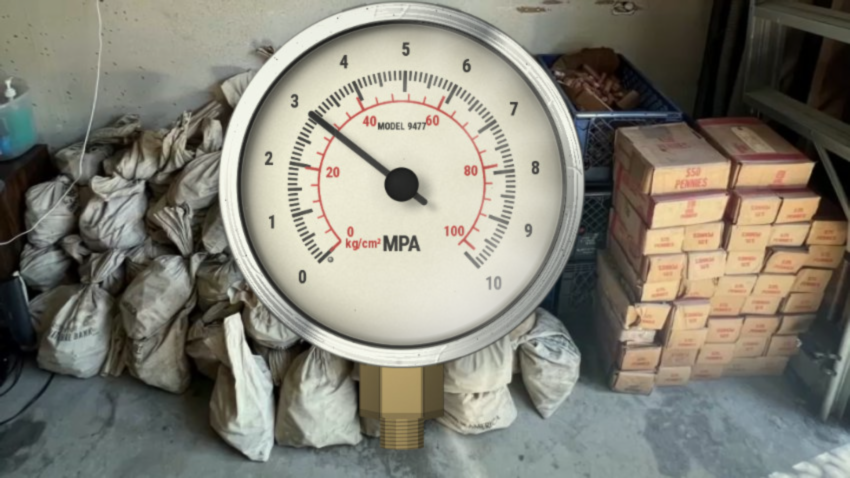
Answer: 3MPa
